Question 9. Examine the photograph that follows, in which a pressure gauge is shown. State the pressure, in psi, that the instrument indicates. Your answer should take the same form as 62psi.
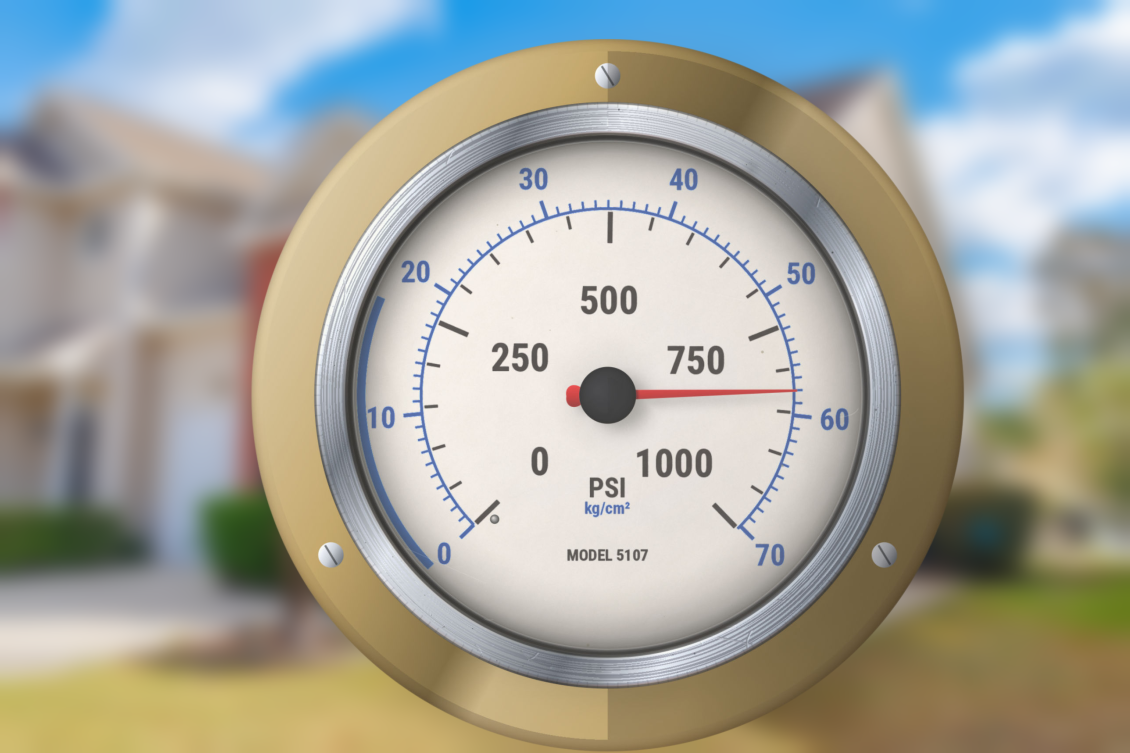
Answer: 825psi
